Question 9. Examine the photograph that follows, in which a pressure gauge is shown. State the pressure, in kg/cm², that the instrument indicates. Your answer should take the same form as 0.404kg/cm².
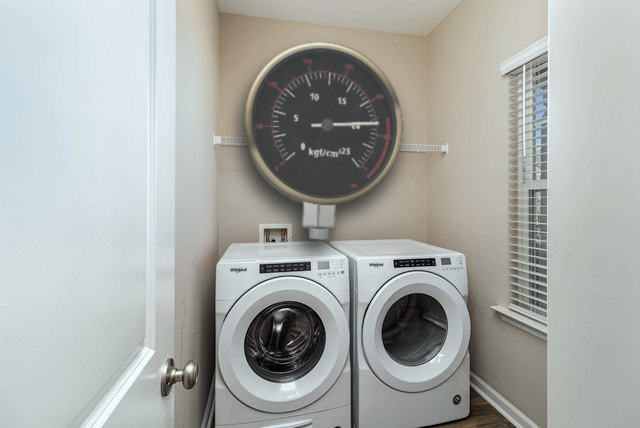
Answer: 20kg/cm²
